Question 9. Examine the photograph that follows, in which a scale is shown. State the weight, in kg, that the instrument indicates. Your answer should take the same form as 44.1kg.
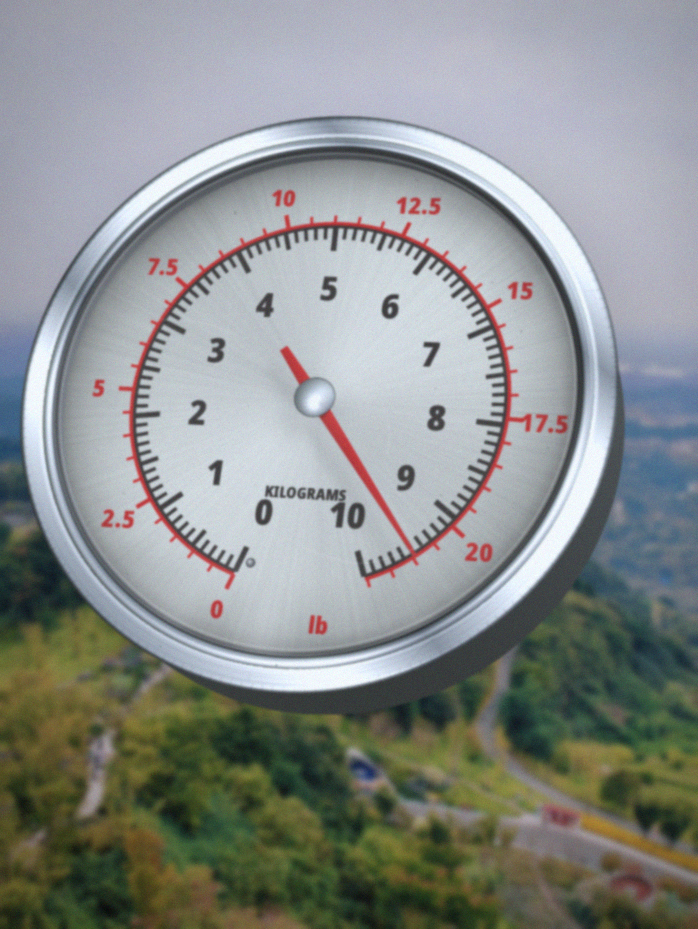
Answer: 9.5kg
